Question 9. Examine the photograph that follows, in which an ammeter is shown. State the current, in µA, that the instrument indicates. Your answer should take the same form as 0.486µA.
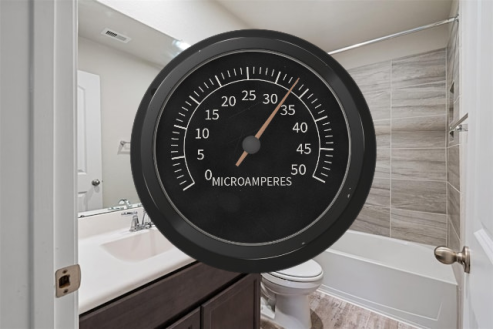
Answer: 33µA
